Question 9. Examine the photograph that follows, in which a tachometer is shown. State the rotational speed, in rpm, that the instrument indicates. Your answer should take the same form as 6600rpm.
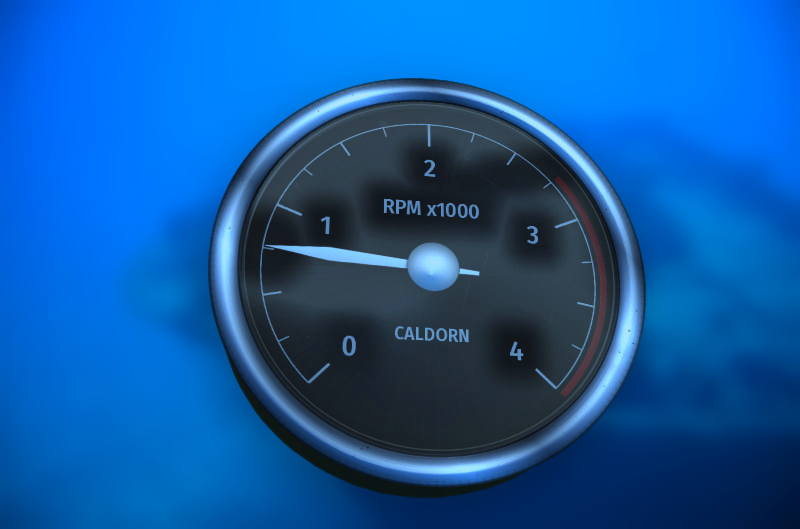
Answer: 750rpm
